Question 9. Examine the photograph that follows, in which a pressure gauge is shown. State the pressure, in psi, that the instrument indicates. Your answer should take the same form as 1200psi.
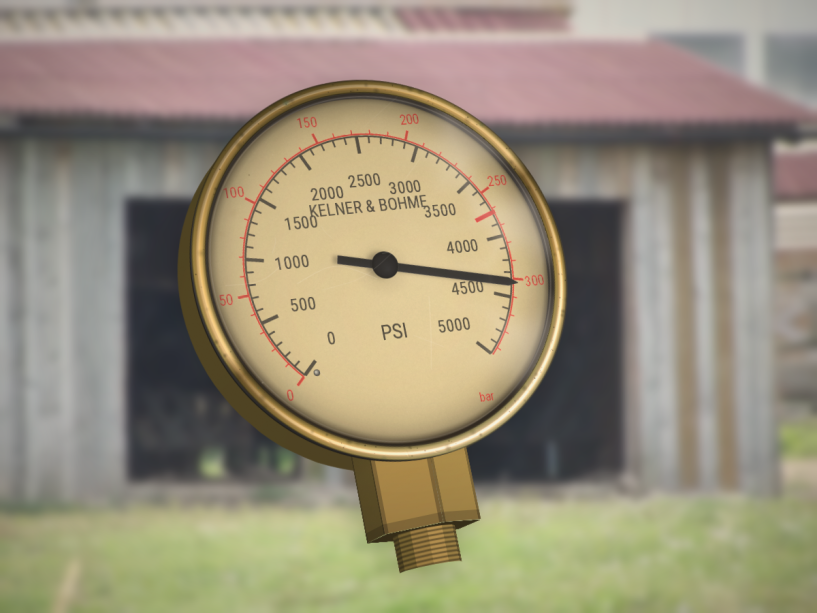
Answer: 4400psi
